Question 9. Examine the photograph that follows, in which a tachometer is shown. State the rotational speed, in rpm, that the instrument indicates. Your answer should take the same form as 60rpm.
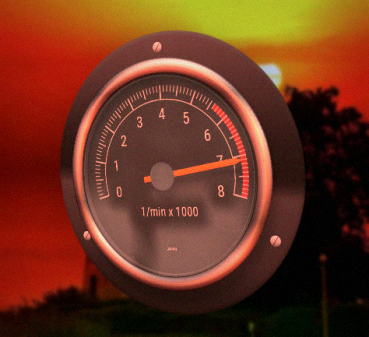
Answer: 7100rpm
